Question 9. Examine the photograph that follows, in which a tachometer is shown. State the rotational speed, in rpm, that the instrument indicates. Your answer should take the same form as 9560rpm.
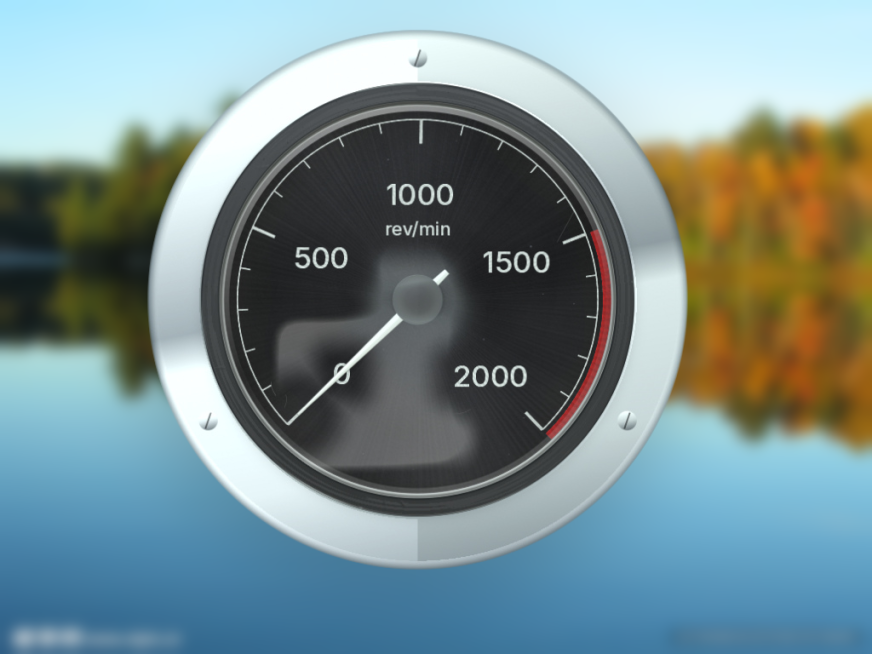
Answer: 0rpm
